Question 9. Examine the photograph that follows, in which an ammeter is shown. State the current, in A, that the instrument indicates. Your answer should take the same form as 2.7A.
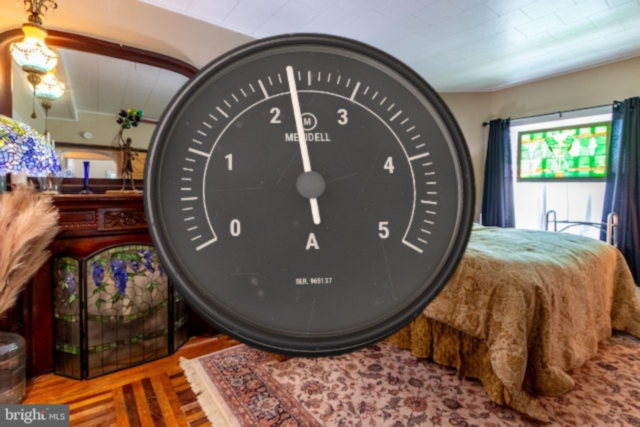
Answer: 2.3A
